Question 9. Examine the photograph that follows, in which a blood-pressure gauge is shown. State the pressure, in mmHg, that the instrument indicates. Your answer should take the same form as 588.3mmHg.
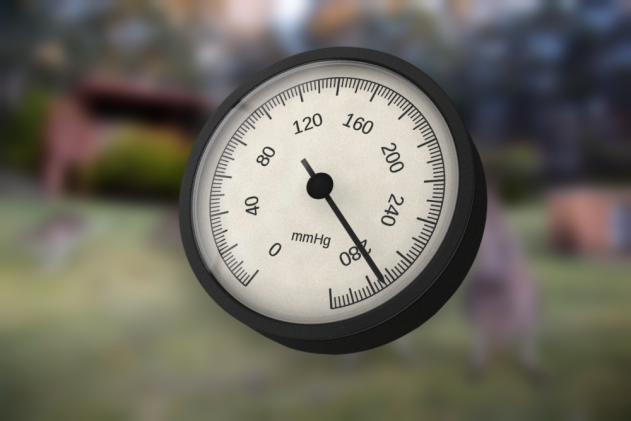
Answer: 274mmHg
